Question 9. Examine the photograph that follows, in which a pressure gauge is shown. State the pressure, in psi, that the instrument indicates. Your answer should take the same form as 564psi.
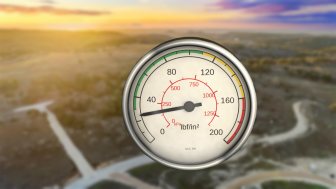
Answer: 25psi
